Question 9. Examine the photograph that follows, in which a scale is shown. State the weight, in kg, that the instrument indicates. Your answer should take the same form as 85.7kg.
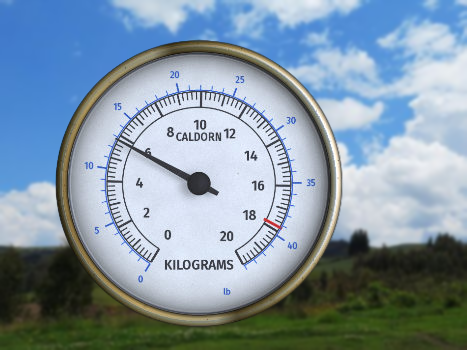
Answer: 5.8kg
